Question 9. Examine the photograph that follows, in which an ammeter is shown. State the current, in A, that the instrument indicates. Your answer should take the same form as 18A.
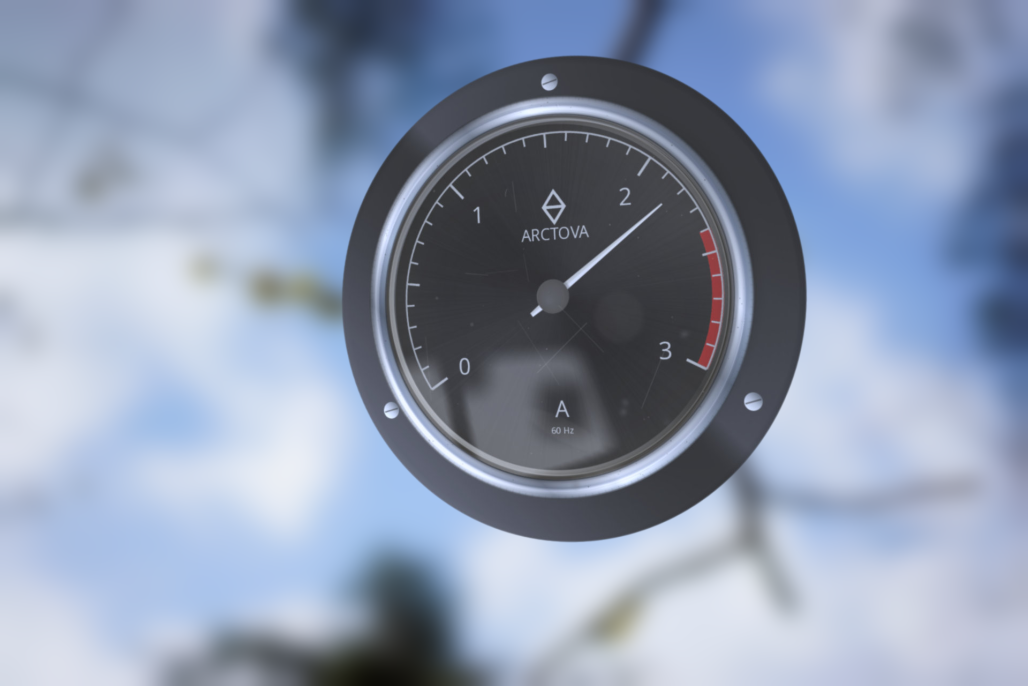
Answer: 2.2A
